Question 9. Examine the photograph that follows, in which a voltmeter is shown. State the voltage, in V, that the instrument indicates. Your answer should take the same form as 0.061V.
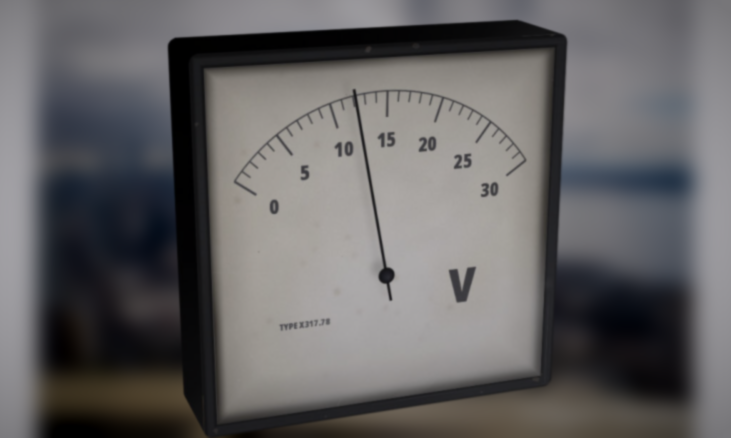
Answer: 12V
